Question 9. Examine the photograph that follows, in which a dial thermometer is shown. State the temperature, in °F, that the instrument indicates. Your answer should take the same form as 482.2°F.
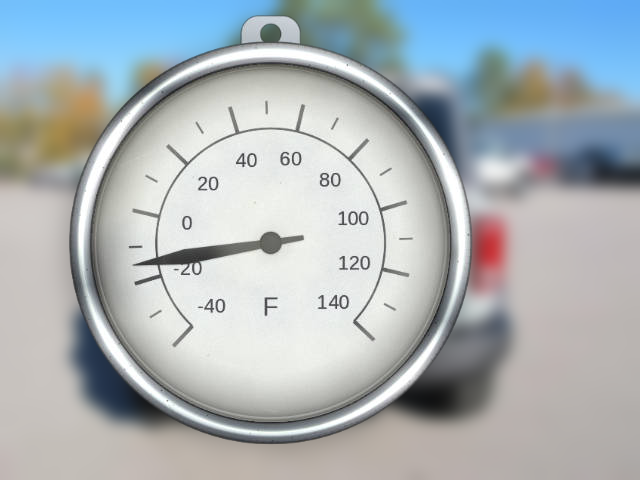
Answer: -15°F
